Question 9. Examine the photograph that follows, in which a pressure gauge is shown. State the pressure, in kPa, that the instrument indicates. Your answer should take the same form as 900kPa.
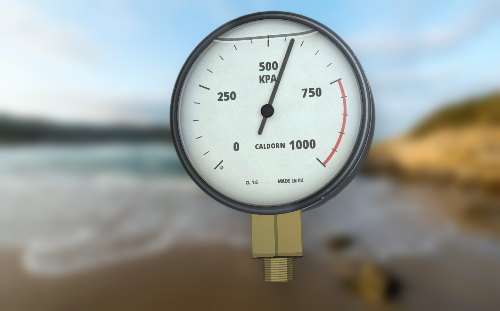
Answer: 575kPa
